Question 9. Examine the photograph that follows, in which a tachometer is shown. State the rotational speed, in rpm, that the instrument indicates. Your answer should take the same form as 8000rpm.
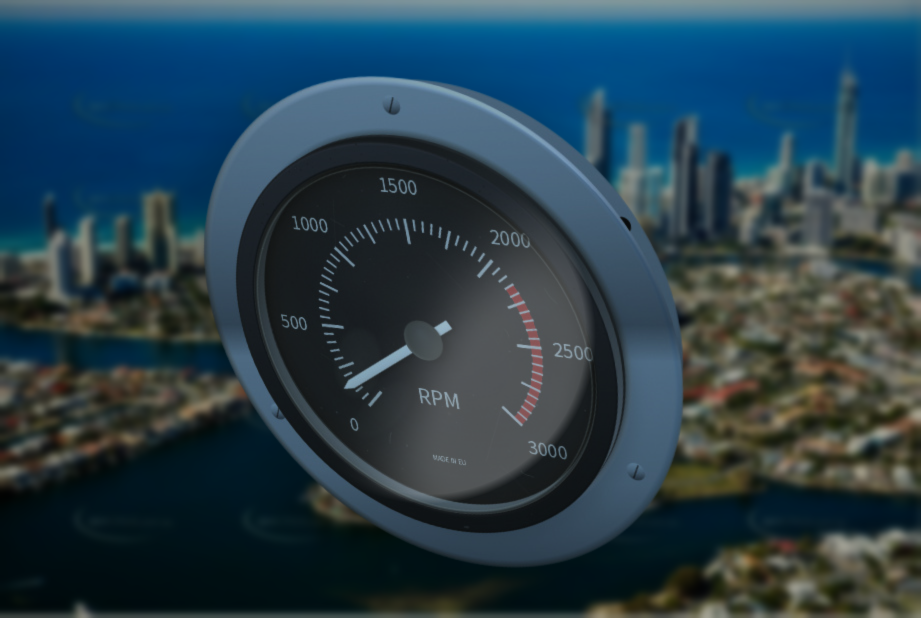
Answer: 150rpm
